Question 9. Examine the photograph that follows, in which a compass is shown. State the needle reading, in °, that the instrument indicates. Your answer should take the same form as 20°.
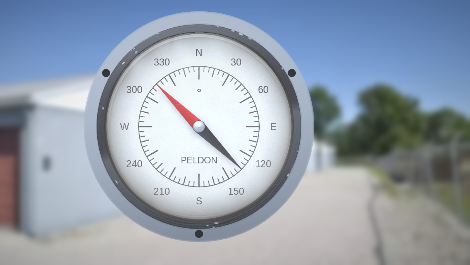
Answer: 315°
